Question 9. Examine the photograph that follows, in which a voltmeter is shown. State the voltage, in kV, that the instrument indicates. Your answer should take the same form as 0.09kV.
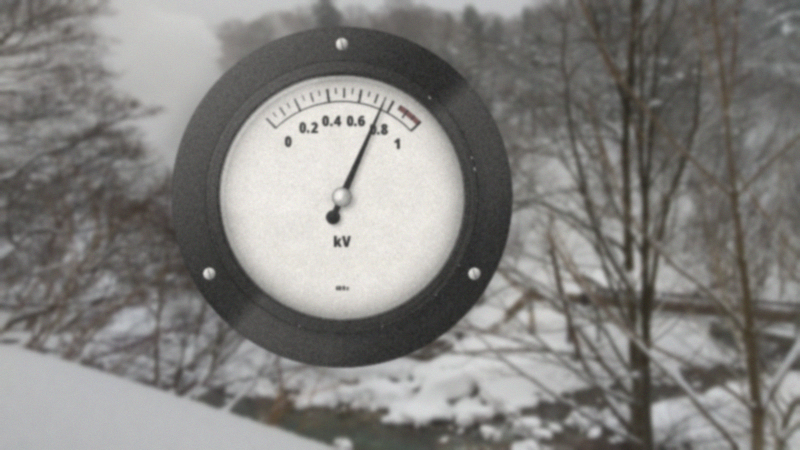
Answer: 0.75kV
